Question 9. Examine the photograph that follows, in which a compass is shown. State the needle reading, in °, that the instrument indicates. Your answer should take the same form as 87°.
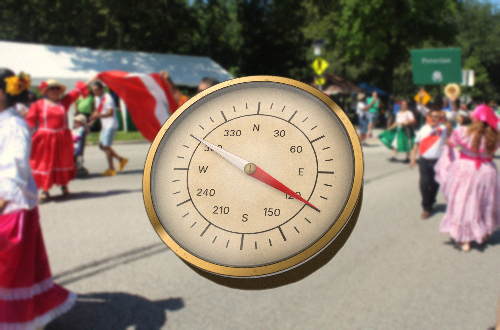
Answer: 120°
